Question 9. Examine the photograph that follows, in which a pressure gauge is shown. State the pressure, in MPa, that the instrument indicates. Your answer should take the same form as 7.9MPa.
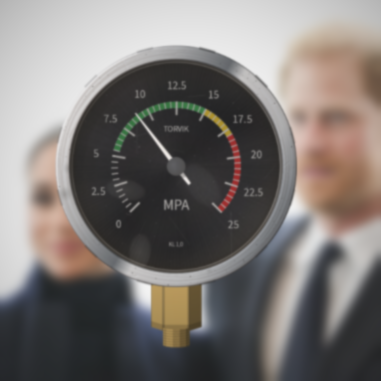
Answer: 9MPa
